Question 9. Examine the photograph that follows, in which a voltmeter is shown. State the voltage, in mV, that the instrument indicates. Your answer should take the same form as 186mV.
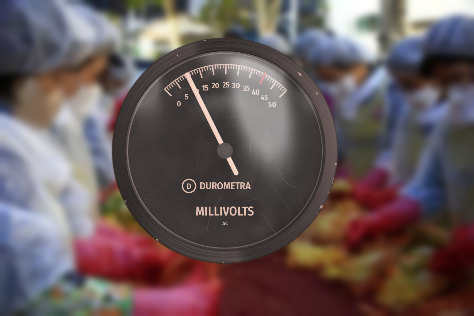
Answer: 10mV
